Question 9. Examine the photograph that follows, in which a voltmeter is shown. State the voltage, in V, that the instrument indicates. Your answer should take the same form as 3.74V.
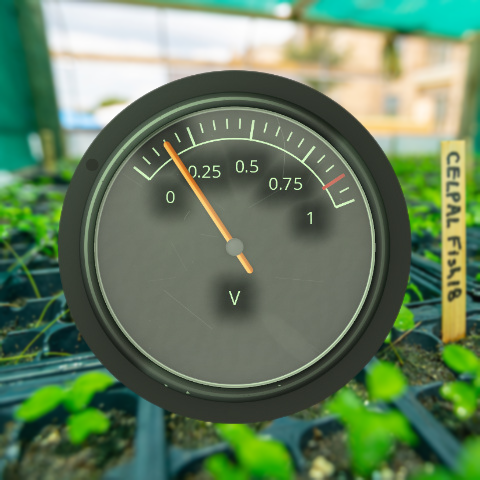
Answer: 0.15V
